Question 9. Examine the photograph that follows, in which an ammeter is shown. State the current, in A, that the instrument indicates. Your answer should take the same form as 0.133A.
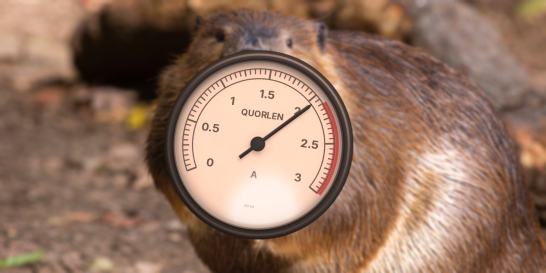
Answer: 2.05A
